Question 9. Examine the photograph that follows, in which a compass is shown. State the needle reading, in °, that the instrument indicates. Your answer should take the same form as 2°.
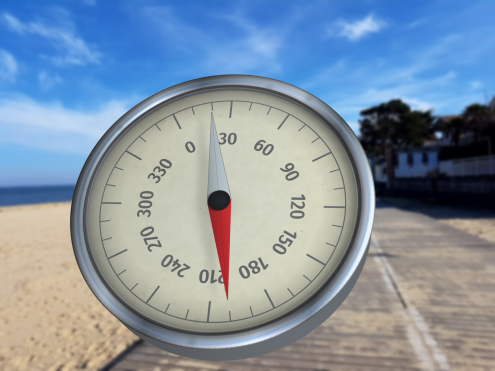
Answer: 200°
